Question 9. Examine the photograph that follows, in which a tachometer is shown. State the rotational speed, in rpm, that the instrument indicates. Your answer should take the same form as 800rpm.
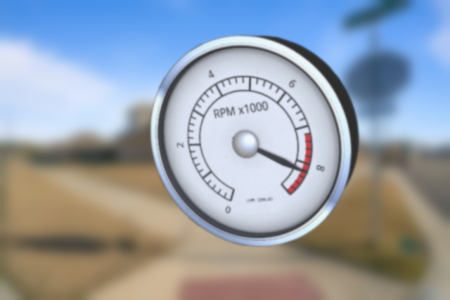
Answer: 8200rpm
